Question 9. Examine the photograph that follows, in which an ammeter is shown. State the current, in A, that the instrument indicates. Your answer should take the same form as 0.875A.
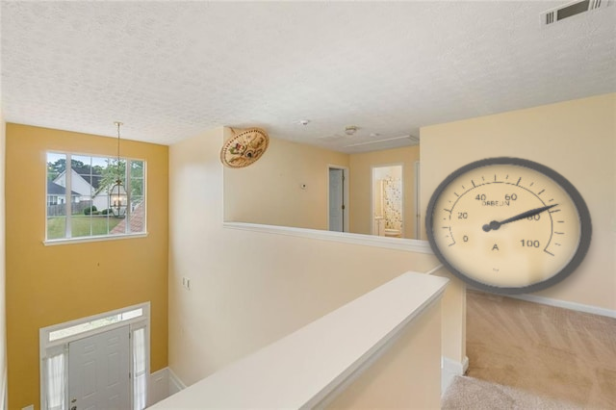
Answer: 77.5A
